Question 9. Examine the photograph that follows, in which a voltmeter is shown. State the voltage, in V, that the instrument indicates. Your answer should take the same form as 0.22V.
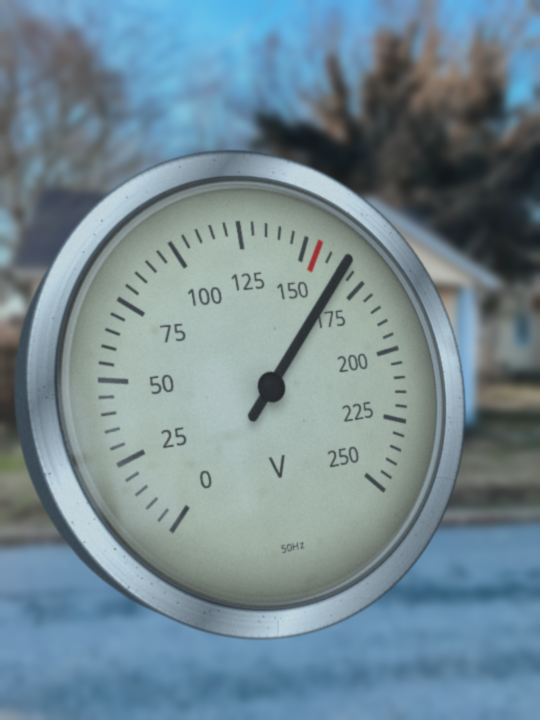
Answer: 165V
